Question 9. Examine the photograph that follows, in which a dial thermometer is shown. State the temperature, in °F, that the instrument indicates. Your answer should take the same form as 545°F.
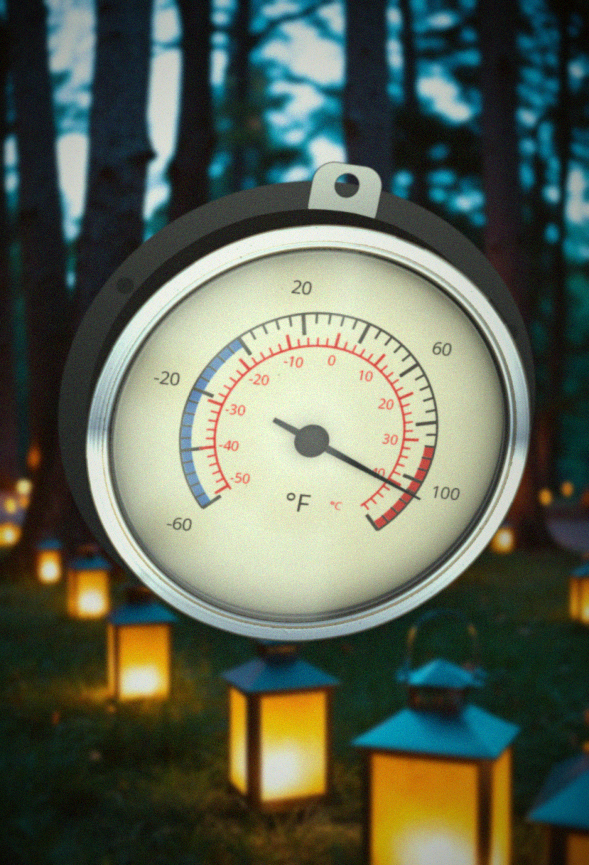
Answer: 104°F
